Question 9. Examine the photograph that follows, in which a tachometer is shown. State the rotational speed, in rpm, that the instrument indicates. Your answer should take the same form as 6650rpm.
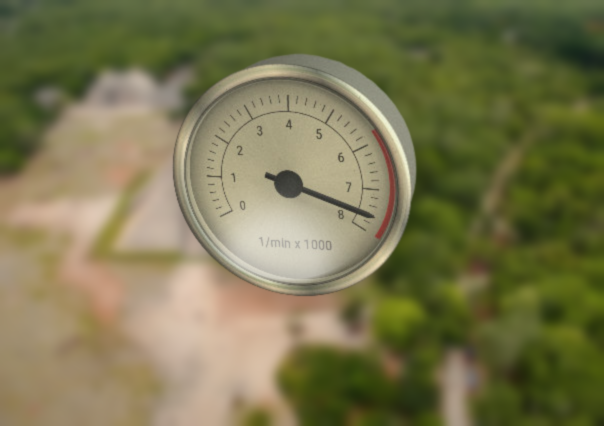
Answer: 7600rpm
